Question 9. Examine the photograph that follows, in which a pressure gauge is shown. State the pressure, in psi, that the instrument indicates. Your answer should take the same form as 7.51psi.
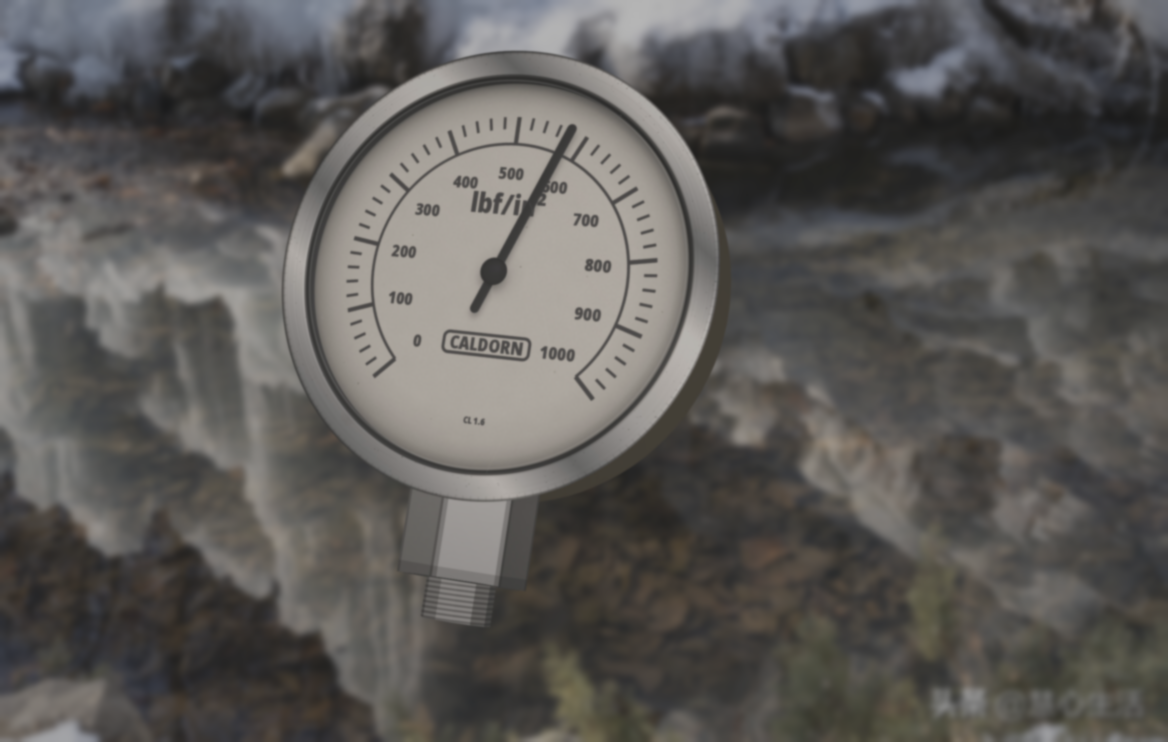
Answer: 580psi
